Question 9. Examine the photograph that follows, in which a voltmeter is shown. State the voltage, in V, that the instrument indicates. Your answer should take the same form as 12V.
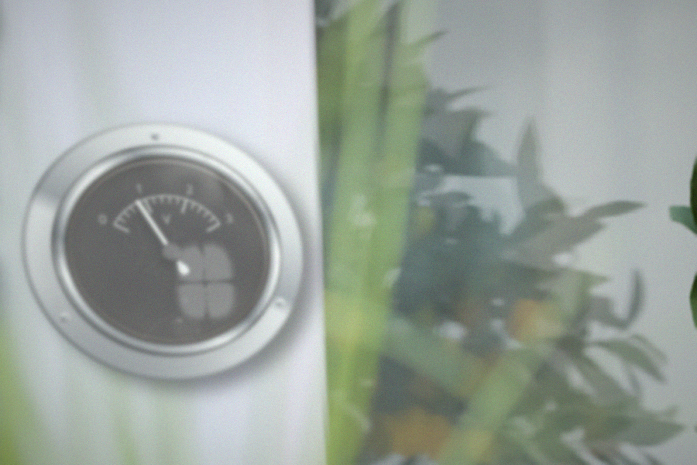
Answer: 0.8V
